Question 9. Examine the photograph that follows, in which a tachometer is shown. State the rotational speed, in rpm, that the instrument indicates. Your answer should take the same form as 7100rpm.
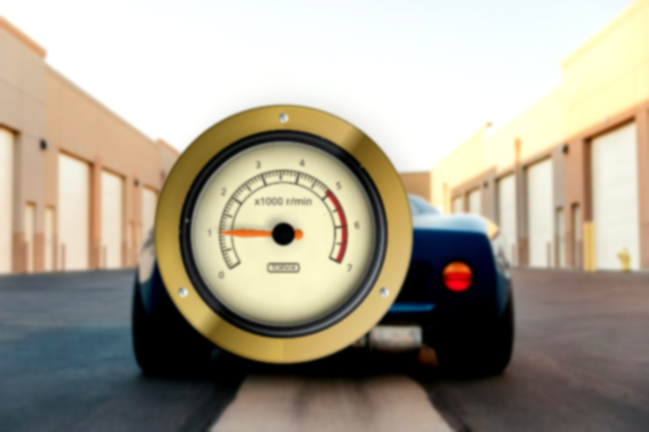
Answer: 1000rpm
